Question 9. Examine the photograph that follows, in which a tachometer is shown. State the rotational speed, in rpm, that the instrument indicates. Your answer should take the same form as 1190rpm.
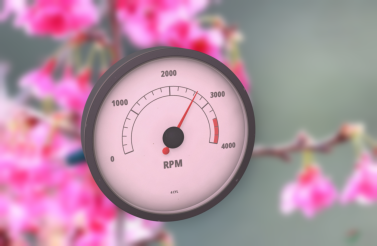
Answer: 2600rpm
